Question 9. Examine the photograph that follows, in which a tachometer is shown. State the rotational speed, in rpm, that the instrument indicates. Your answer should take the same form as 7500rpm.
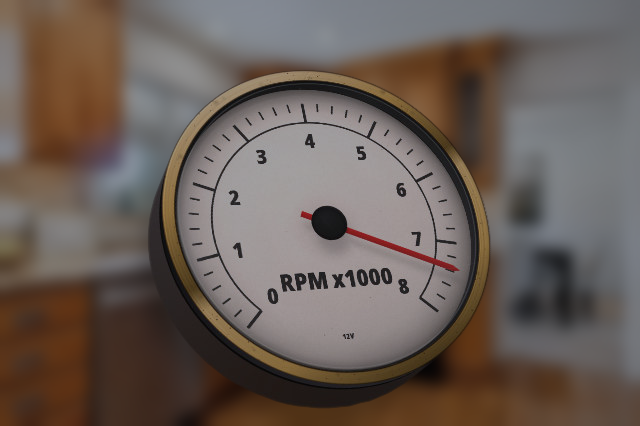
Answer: 7400rpm
